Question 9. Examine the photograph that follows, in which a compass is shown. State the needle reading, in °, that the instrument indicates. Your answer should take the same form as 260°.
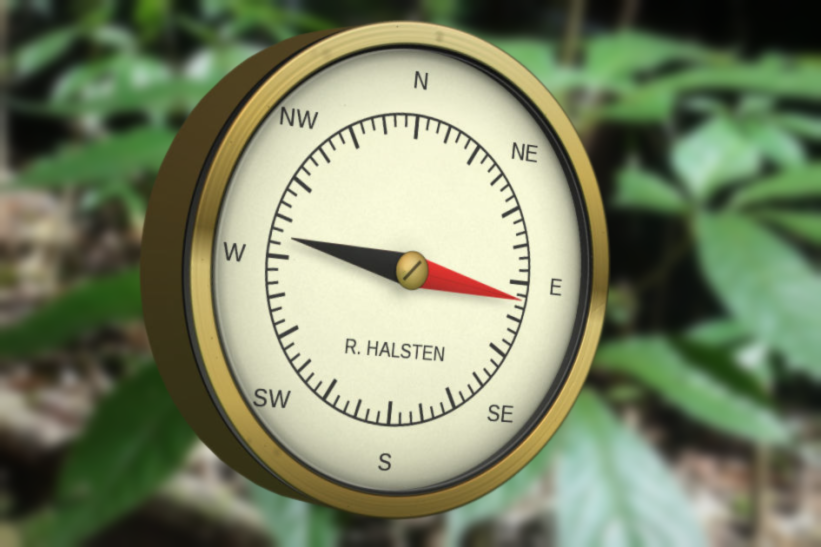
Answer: 97.5°
